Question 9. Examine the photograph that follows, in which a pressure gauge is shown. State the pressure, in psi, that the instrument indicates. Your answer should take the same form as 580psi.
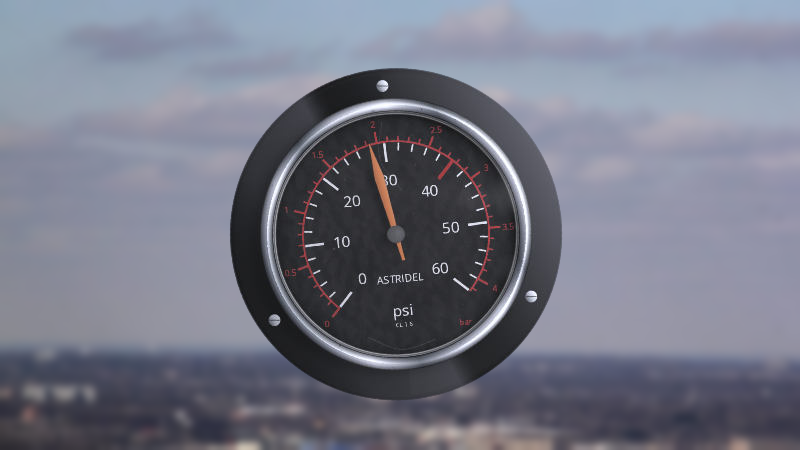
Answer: 28psi
